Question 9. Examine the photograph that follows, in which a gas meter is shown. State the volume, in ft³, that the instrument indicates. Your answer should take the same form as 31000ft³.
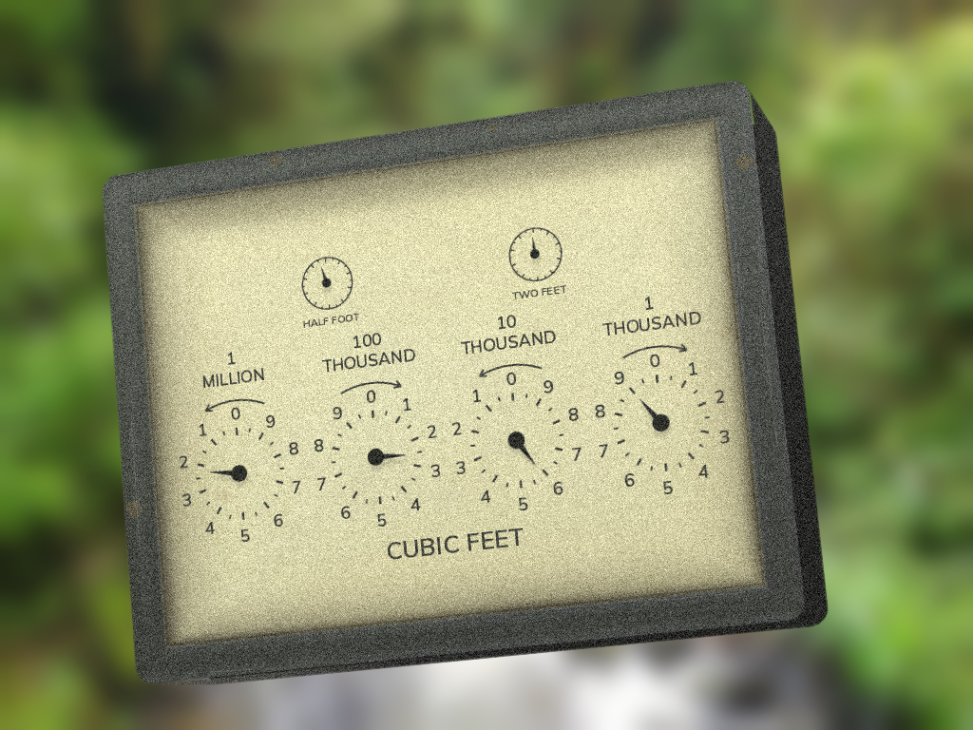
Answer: 225900ft³
